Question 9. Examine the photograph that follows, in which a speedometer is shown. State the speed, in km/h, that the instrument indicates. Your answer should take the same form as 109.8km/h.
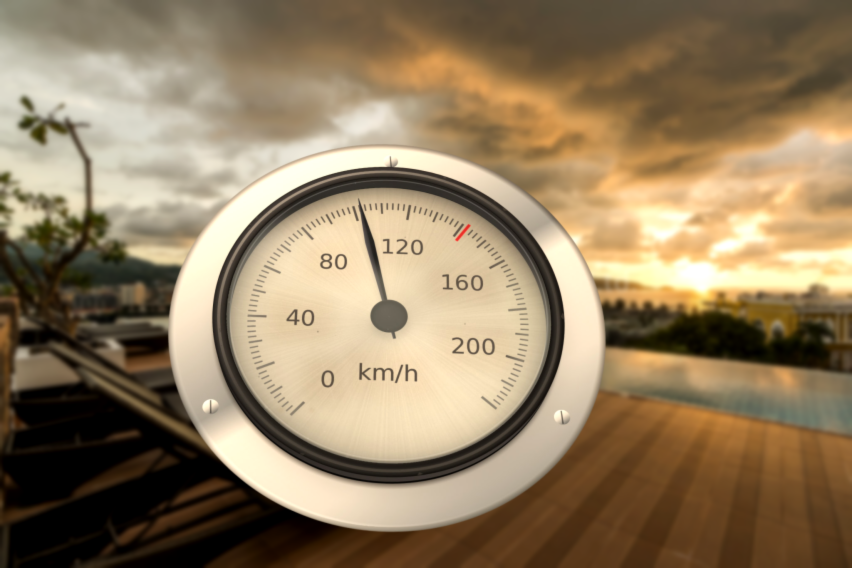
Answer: 102km/h
